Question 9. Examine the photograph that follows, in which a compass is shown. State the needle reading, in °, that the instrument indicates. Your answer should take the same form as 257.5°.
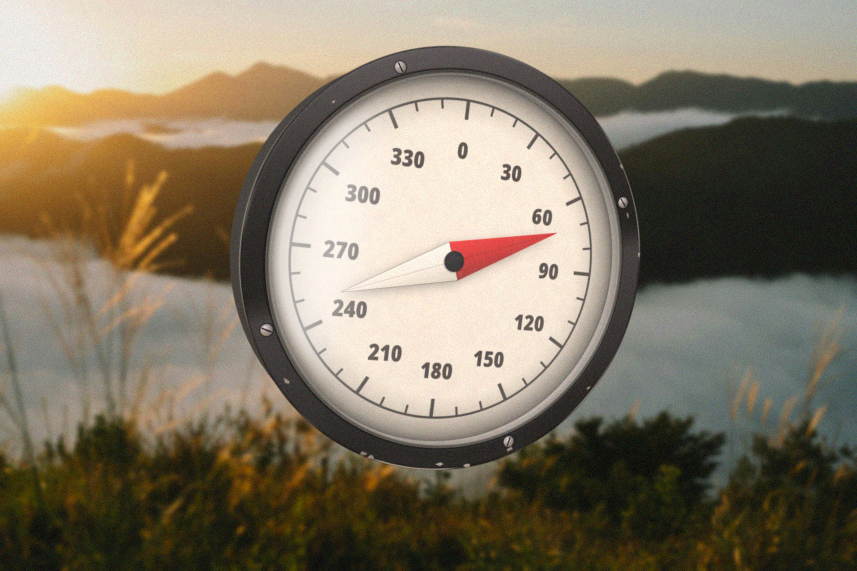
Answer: 70°
